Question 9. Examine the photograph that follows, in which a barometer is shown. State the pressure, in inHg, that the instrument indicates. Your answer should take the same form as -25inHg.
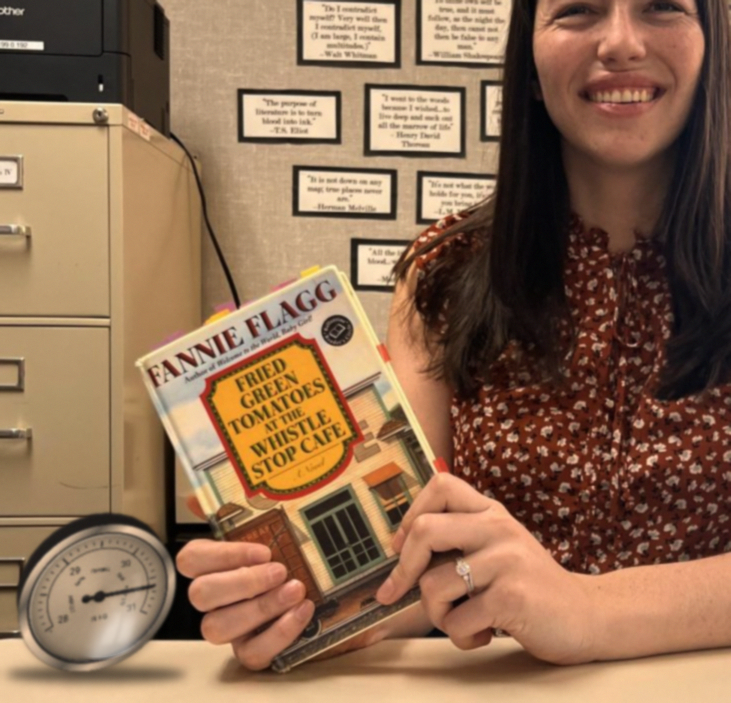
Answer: 30.6inHg
